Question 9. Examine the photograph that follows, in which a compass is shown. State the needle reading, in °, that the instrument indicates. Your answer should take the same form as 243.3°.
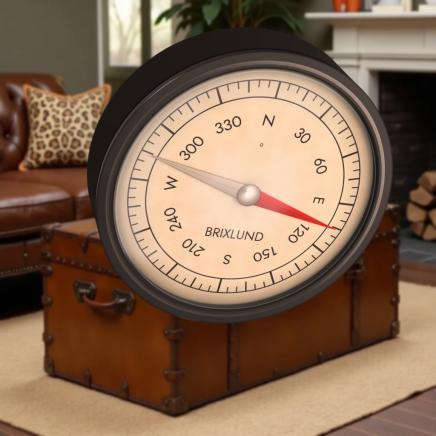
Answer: 105°
